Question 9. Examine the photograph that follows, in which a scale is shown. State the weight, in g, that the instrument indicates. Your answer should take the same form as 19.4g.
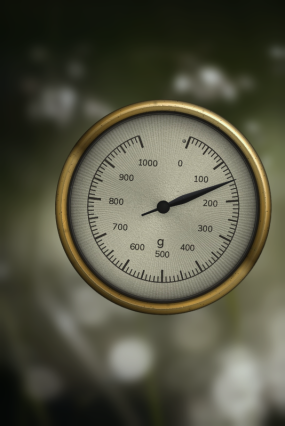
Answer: 150g
